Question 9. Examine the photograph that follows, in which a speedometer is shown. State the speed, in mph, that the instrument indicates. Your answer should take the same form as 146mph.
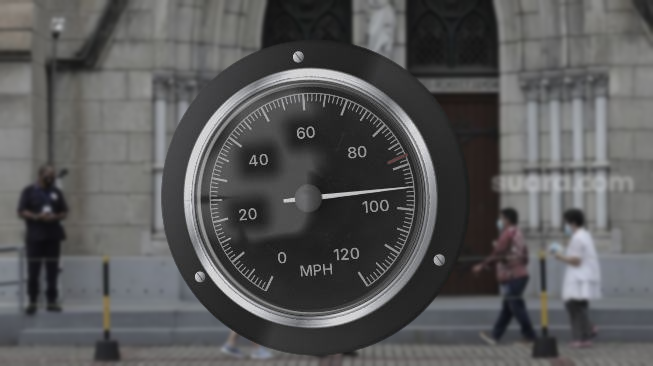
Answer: 95mph
